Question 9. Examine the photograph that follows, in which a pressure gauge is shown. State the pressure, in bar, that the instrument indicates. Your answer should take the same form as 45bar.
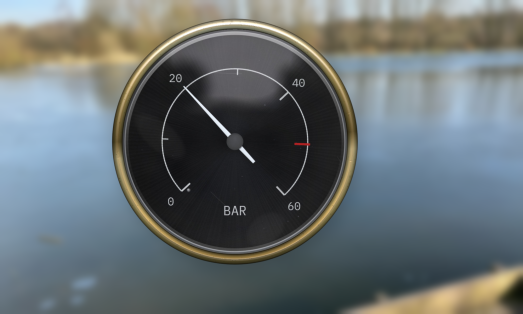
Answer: 20bar
